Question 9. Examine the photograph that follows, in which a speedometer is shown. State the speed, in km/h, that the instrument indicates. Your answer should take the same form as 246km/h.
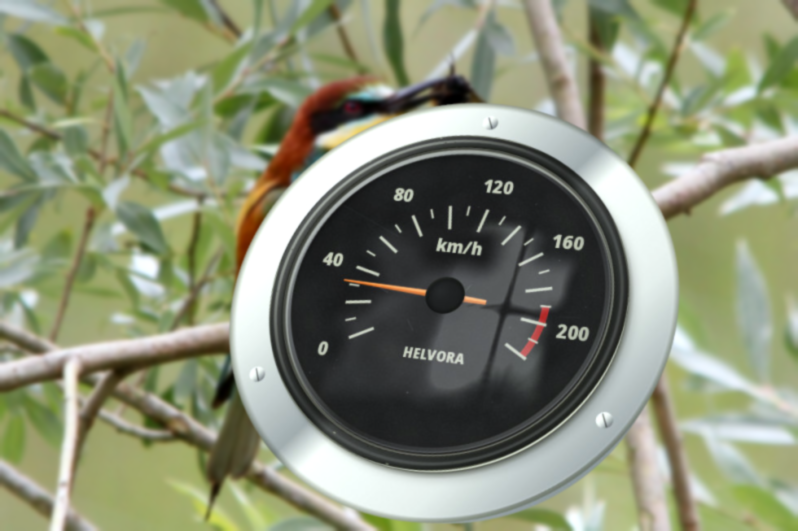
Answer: 30km/h
